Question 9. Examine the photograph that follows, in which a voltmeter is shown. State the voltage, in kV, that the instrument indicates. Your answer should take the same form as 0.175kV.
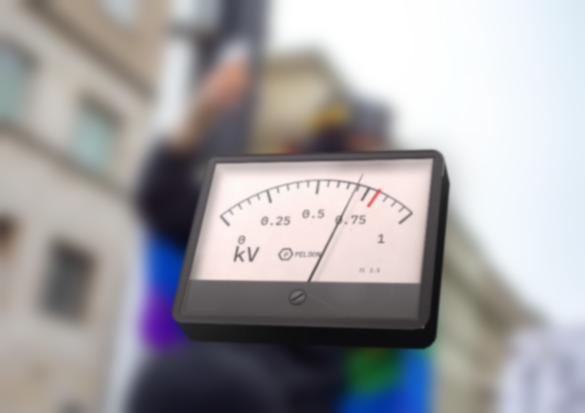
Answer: 0.7kV
